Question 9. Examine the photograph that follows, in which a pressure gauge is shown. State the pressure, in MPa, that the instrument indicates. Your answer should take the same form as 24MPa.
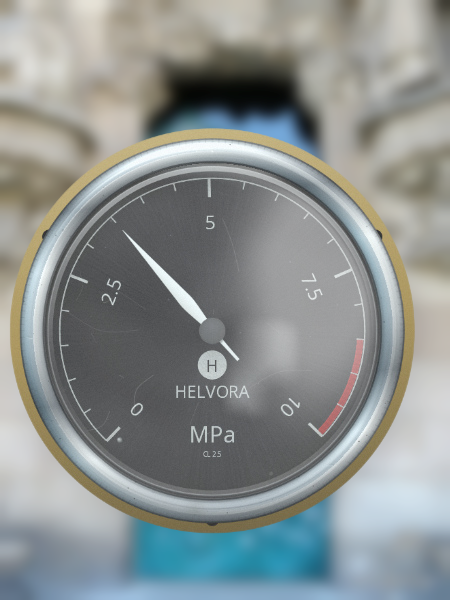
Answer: 3.5MPa
